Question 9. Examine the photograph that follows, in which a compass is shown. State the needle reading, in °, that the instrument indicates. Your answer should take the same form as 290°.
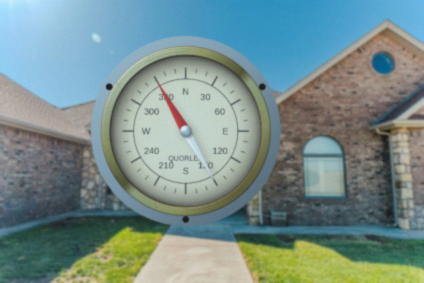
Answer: 330°
